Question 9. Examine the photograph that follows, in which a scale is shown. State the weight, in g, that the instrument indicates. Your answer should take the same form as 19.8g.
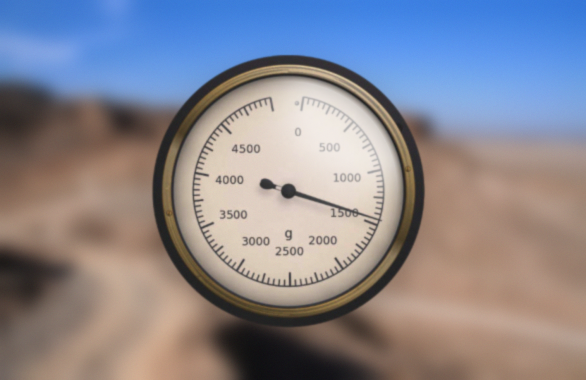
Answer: 1450g
